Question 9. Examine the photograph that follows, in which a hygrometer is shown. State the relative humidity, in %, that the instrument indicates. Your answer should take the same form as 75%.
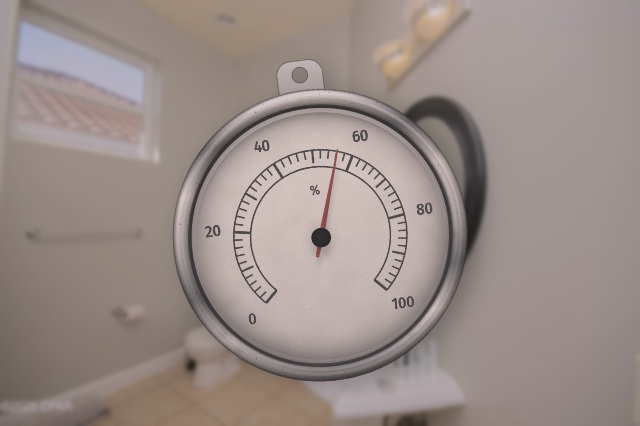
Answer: 56%
